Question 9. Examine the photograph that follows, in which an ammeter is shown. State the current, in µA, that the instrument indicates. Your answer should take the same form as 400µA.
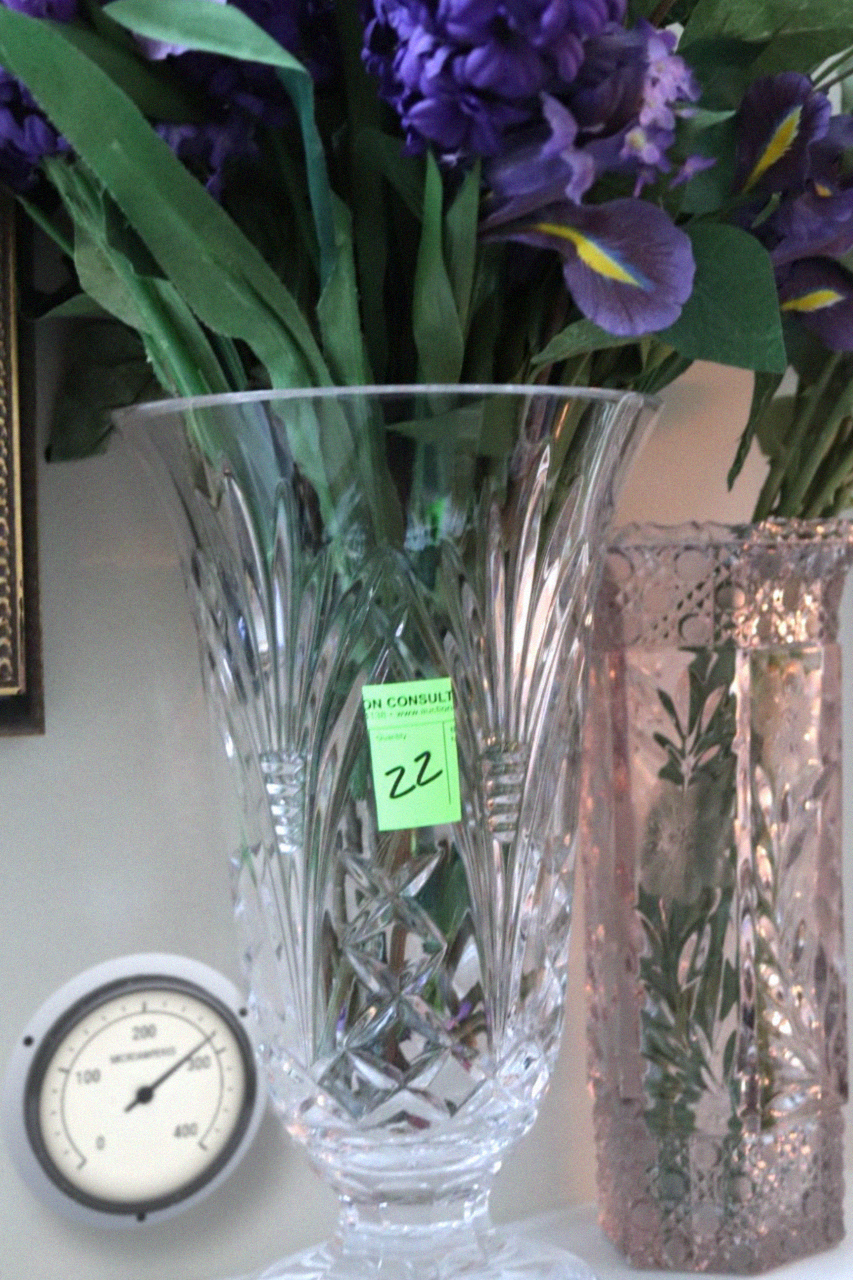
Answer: 280µA
